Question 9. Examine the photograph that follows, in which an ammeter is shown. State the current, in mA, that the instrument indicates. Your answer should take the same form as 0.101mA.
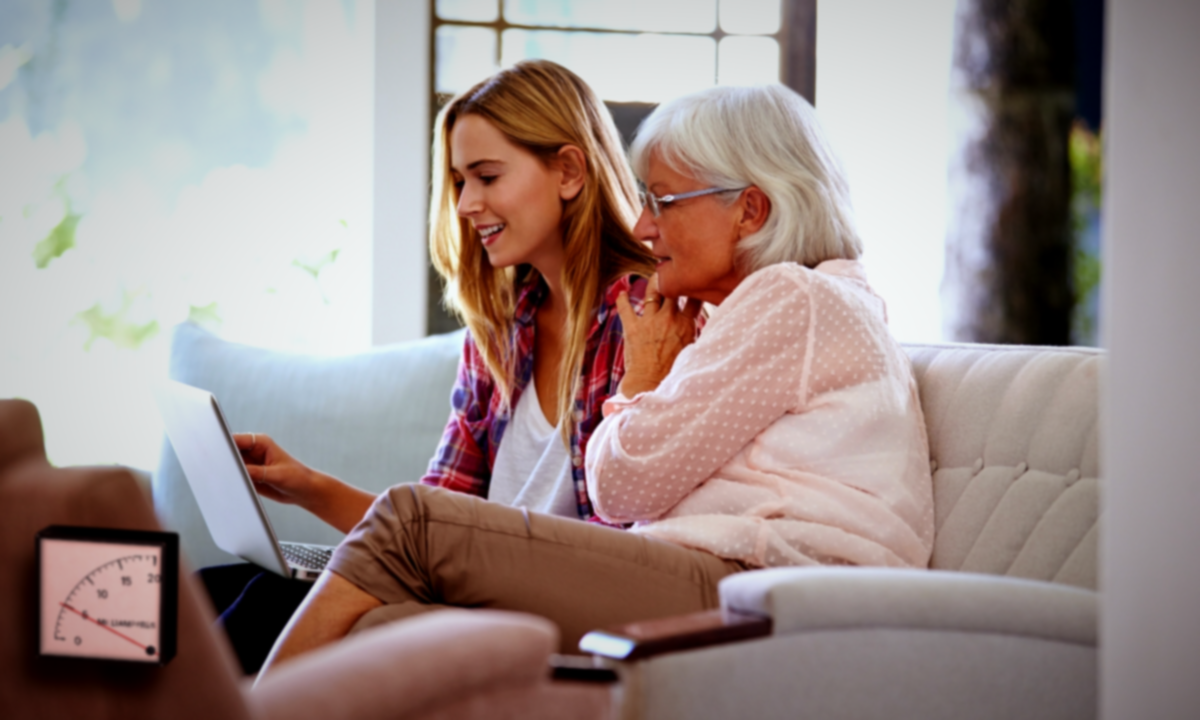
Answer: 5mA
